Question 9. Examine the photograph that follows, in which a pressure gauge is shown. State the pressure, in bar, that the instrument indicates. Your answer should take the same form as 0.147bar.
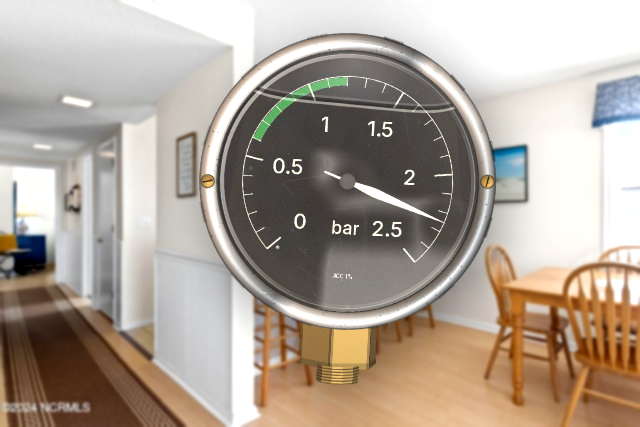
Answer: 2.25bar
